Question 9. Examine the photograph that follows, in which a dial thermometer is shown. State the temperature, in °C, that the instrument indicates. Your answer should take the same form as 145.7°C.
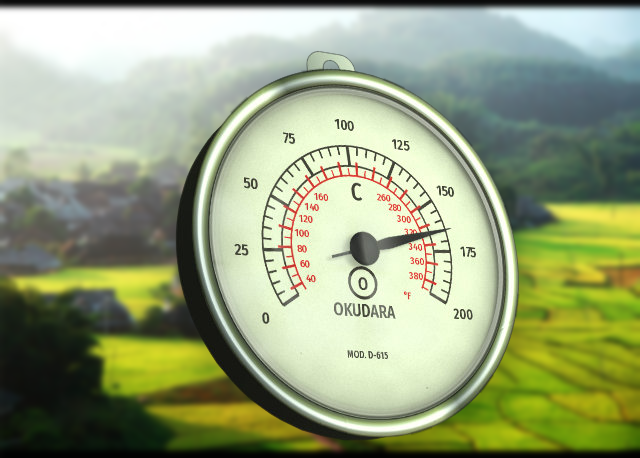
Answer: 165°C
